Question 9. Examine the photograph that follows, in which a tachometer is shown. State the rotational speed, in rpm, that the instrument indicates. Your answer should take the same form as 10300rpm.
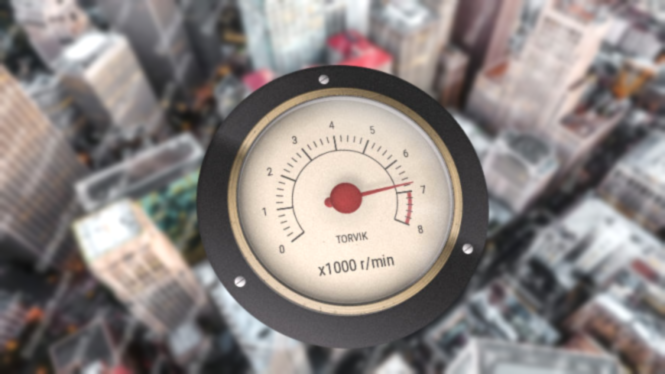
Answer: 6800rpm
